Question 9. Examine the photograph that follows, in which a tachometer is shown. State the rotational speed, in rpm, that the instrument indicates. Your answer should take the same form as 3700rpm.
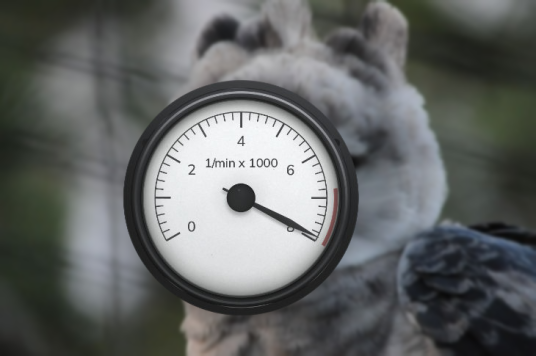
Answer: 7900rpm
